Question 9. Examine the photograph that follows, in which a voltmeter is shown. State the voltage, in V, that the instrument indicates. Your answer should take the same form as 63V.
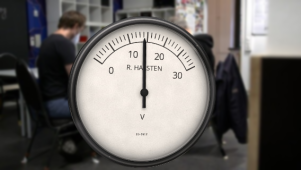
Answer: 14V
